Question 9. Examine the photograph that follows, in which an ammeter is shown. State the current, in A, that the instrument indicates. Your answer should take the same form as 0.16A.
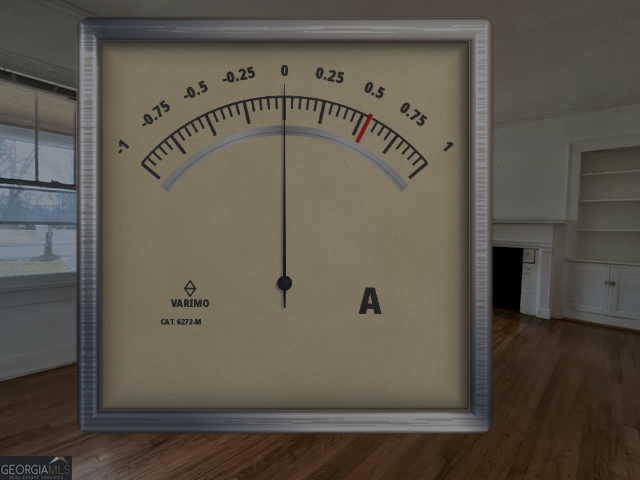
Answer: 0A
